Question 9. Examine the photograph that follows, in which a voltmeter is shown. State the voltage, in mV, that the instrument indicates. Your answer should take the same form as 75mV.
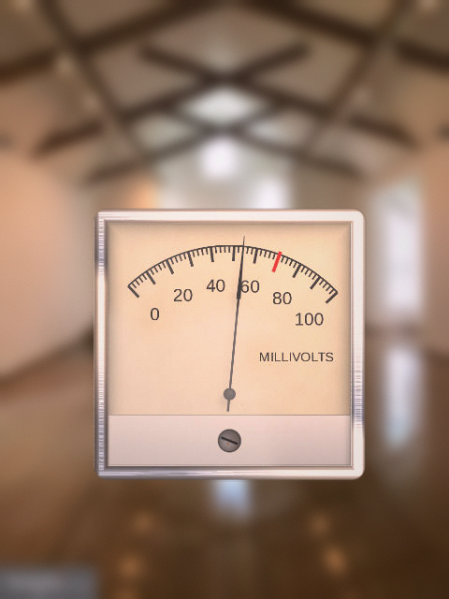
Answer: 54mV
